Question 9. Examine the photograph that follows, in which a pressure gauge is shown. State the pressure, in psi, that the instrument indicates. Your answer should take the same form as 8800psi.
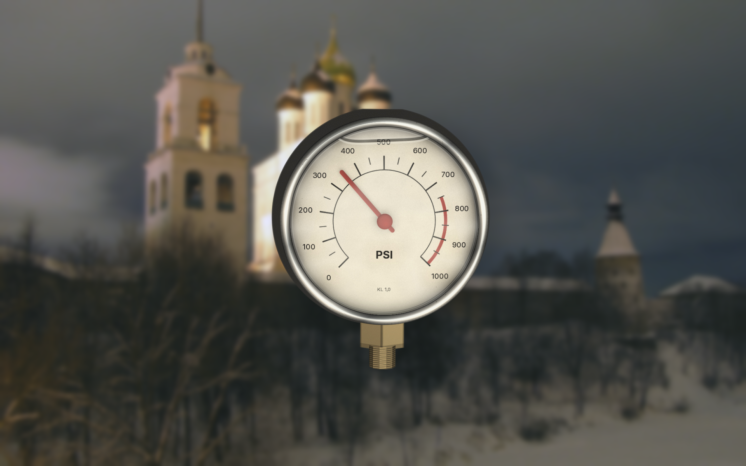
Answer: 350psi
